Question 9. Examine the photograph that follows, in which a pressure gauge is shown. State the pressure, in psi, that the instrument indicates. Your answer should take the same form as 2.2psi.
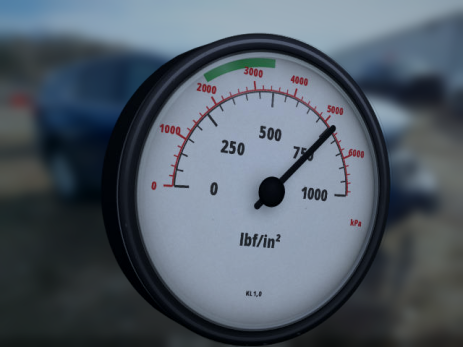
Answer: 750psi
